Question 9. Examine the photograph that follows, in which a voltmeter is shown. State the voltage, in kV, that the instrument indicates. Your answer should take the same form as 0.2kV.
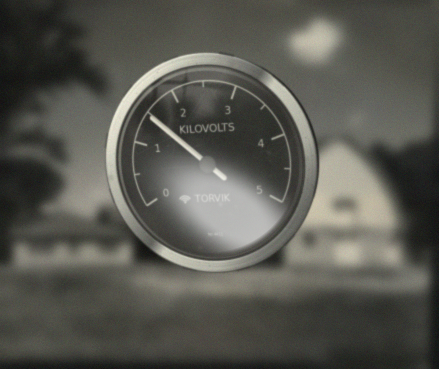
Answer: 1.5kV
